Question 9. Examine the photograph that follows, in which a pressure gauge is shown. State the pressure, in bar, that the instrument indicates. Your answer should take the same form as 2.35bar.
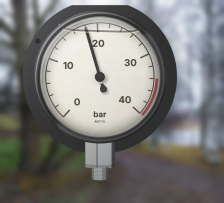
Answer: 18bar
